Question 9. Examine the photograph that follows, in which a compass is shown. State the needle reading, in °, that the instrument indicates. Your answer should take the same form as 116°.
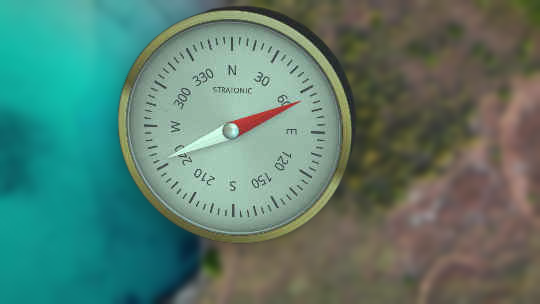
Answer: 65°
